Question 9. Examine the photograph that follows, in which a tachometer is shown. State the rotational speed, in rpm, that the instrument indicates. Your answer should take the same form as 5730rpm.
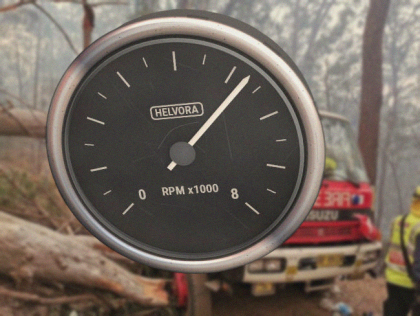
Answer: 5250rpm
